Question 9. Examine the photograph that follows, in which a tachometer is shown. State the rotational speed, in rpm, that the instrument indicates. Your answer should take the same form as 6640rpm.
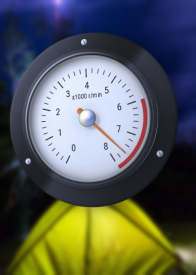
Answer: 7600rpm
